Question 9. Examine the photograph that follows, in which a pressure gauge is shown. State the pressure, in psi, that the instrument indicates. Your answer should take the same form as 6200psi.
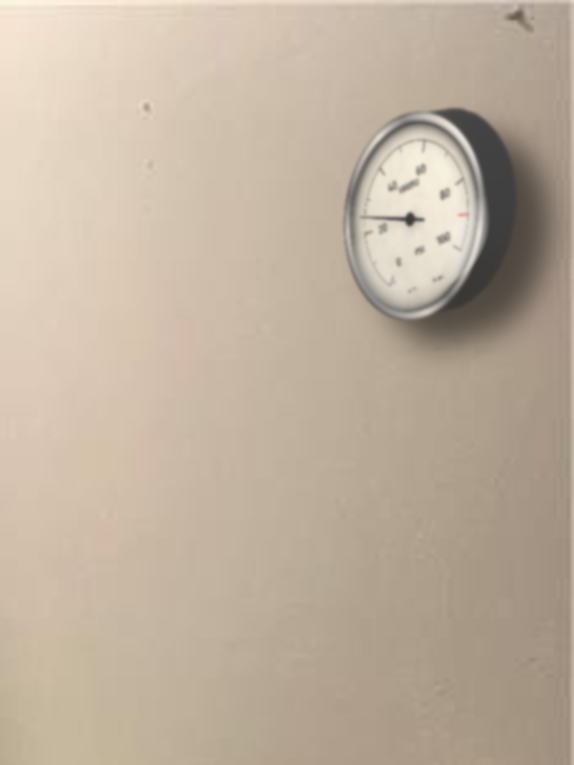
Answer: 25psi
